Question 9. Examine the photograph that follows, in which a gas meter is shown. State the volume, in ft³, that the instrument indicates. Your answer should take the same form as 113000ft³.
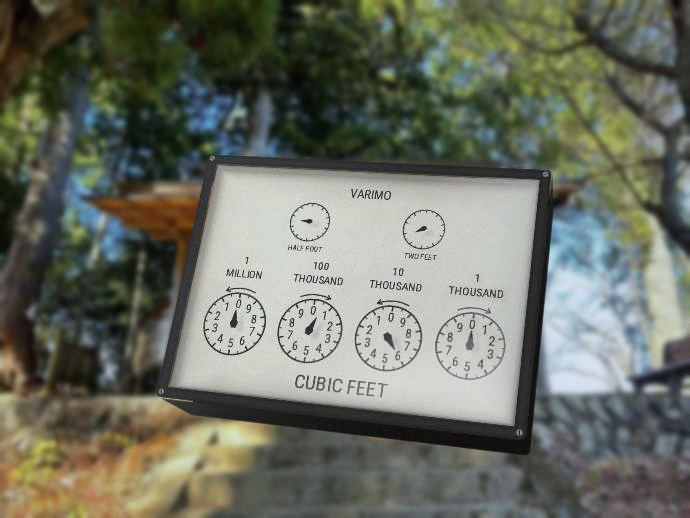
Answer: 6000ft³
